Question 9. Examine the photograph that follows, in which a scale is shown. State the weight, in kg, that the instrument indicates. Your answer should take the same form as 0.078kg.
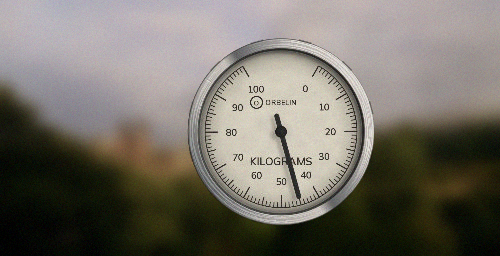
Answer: 45kg
